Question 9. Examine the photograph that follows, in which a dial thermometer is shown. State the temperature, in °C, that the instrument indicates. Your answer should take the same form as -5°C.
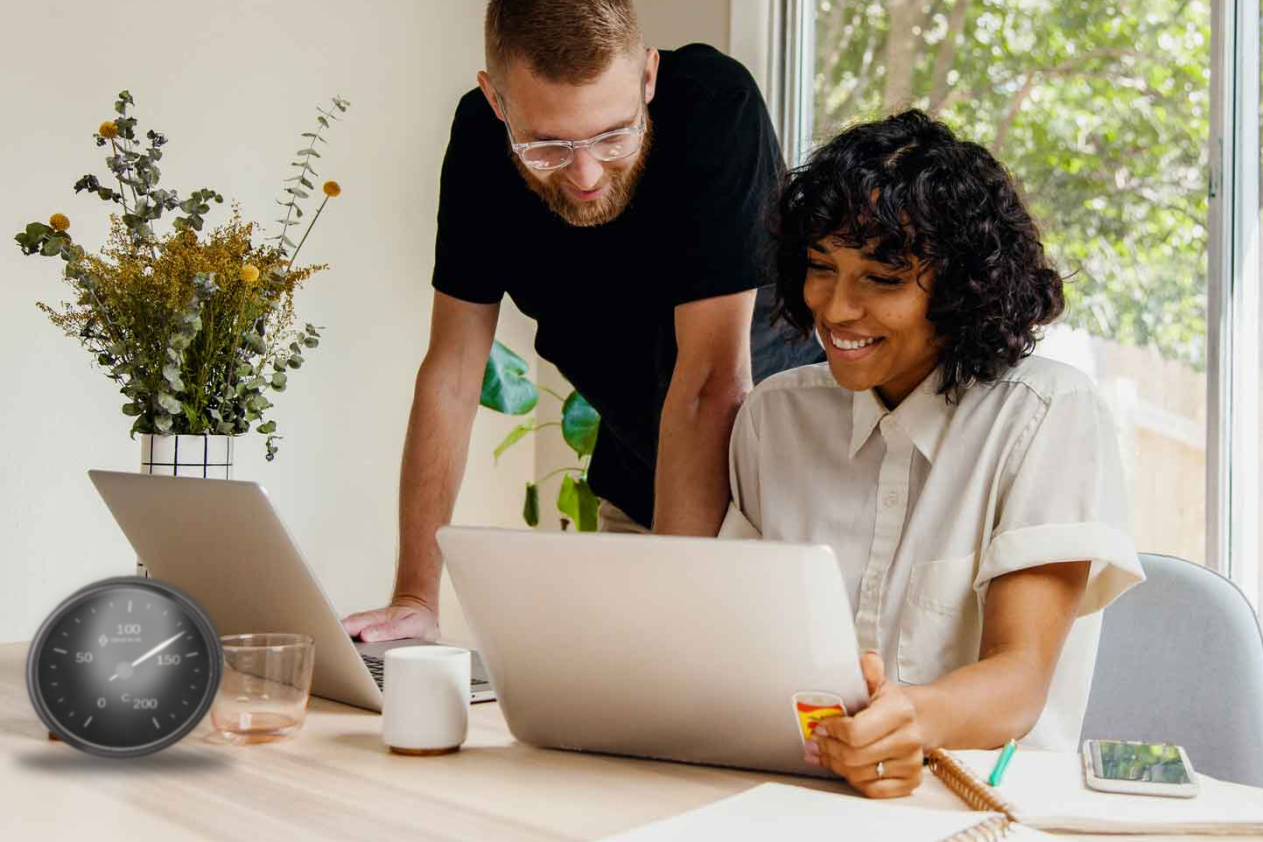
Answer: 135°C
